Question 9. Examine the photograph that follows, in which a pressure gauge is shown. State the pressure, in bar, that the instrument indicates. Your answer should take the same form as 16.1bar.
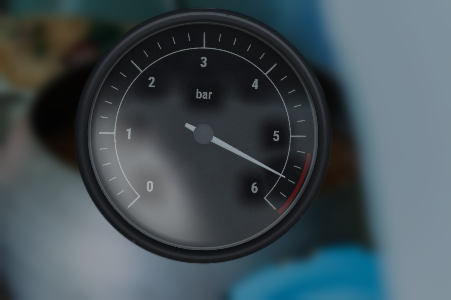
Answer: 5.6bar
